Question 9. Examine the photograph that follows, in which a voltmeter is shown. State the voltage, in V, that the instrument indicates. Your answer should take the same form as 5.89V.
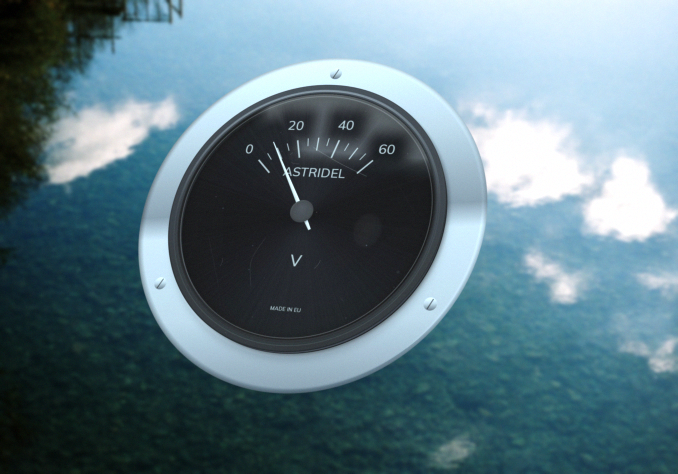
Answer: 10V
